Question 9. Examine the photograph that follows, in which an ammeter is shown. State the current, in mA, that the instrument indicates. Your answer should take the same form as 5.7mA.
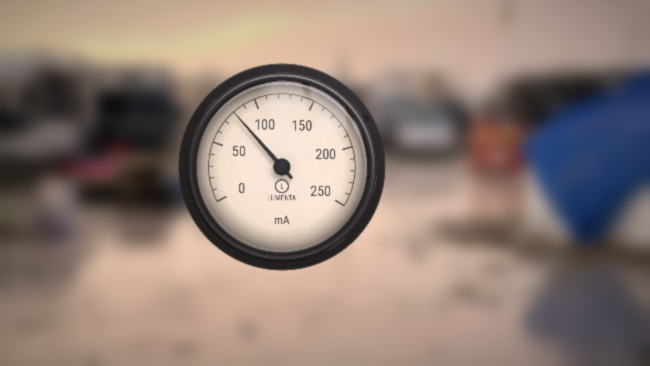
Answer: 80mA
